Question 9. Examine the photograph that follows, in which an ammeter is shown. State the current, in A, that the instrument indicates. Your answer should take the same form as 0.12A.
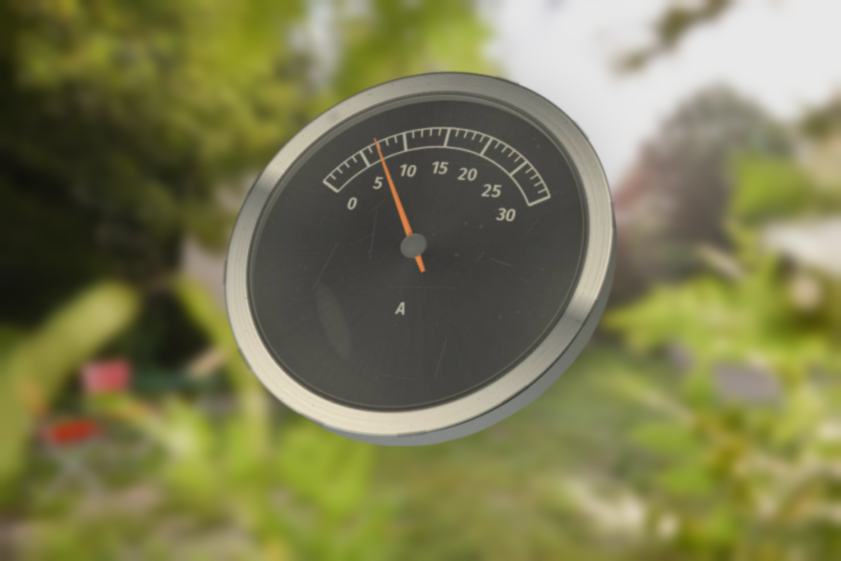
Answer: 7A
